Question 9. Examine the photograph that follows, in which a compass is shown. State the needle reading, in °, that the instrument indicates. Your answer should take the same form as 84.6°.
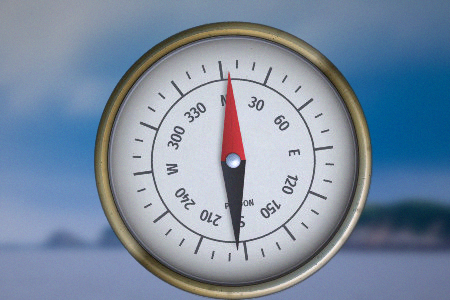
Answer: 5°
